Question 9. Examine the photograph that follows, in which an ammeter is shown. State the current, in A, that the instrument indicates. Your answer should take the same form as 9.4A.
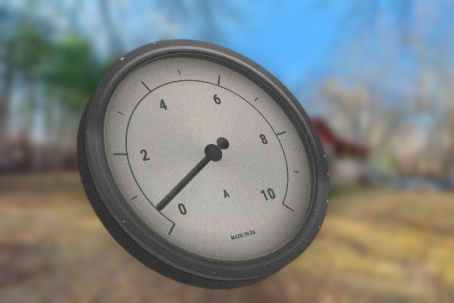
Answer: 0.5A
